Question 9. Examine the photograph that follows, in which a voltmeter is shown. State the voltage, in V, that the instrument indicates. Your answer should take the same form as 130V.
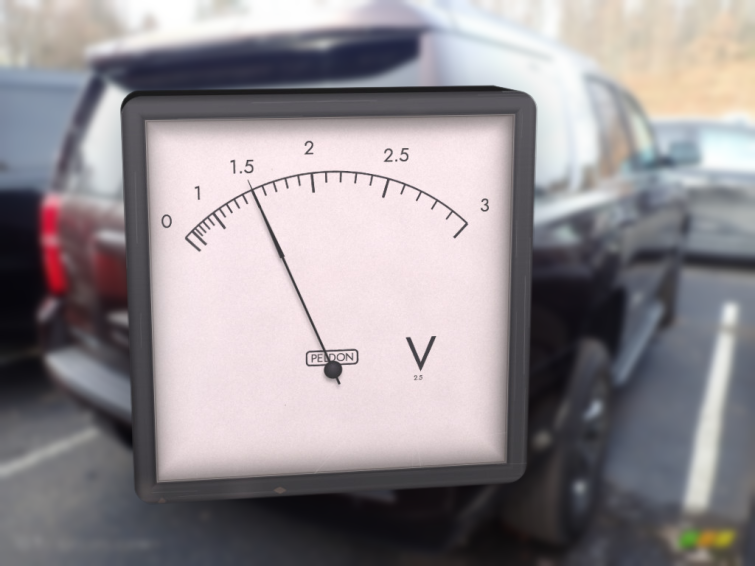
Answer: 1.5V
